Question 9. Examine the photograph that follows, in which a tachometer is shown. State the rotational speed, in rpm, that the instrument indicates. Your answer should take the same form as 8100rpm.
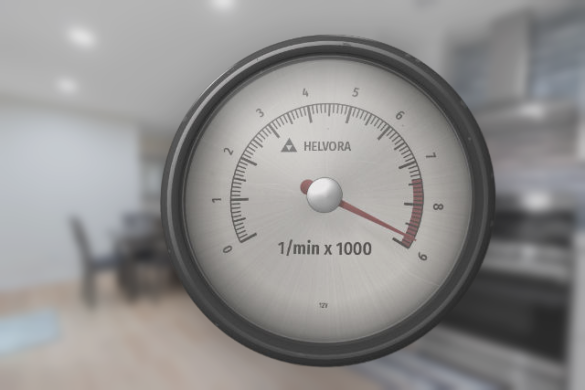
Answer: 8800rpm
